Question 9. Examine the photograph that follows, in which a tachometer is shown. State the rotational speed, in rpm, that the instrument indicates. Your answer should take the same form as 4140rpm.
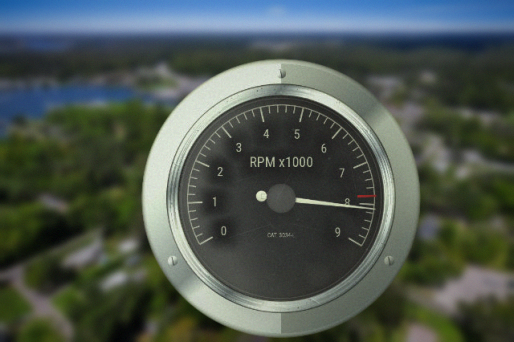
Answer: 8100rpm
